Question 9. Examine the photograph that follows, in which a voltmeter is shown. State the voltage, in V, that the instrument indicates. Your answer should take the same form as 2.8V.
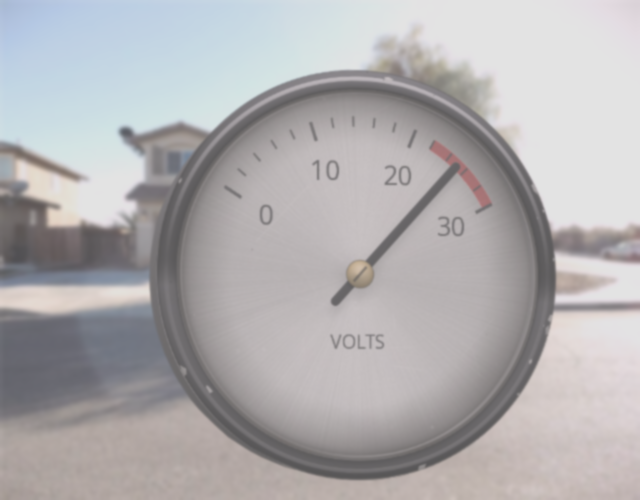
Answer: 25V
